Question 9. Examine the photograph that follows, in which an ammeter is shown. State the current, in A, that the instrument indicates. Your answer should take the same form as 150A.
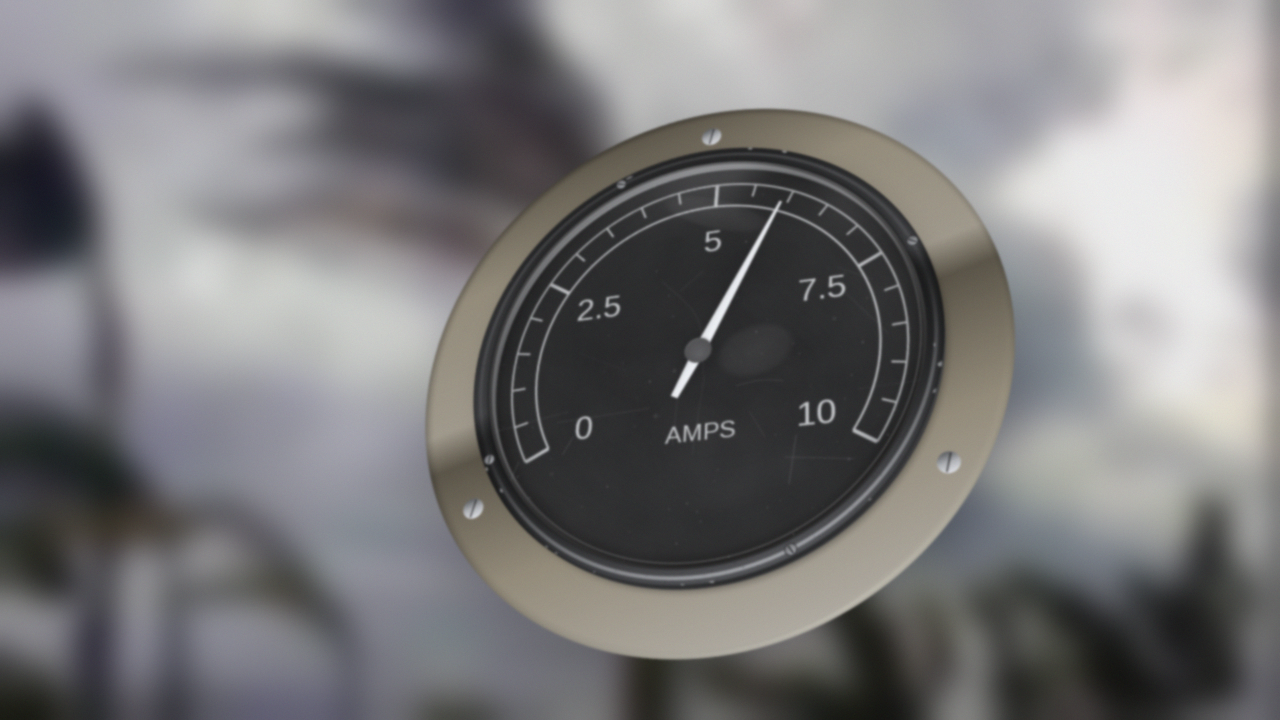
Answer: 6A
